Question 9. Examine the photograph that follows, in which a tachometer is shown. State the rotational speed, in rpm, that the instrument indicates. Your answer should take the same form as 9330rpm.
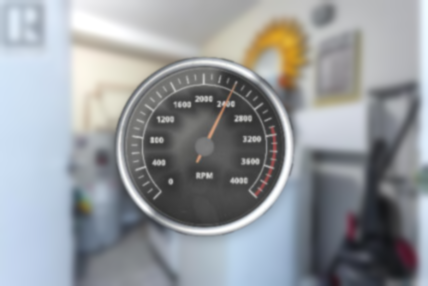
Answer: 2400rpm
